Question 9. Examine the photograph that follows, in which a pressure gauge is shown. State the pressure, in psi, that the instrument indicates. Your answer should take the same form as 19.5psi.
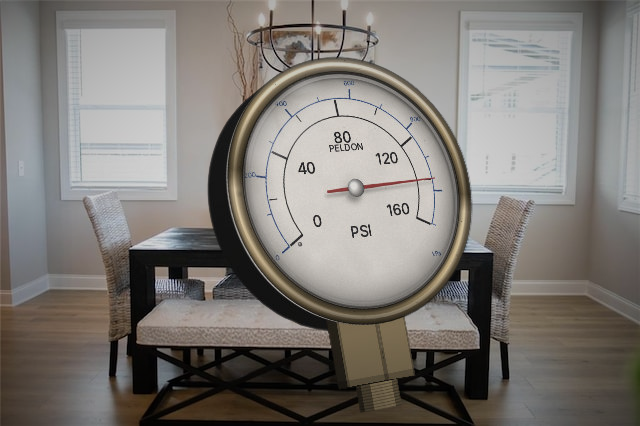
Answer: 140psi
